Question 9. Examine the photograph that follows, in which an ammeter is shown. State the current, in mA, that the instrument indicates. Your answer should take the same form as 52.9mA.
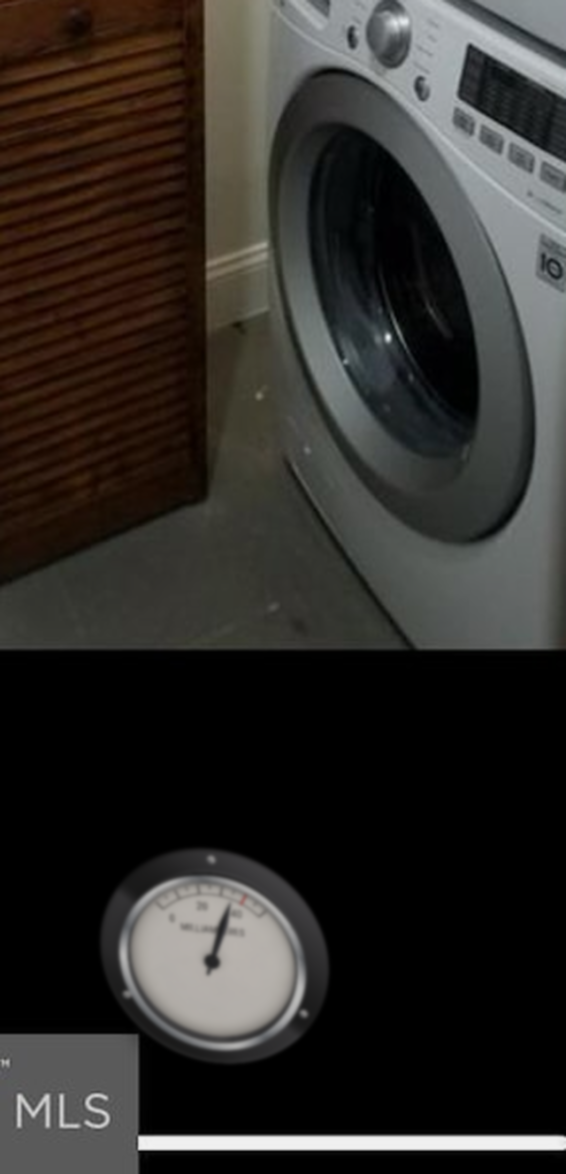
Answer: 35mA
